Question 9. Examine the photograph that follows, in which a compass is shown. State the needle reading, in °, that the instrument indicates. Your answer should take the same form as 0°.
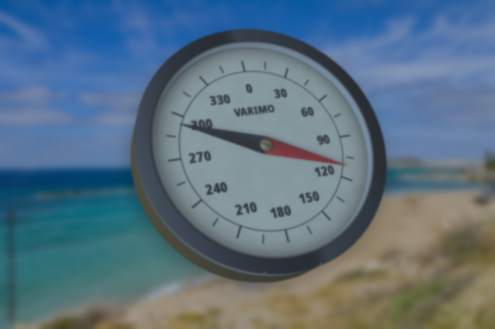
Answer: 112.5°
